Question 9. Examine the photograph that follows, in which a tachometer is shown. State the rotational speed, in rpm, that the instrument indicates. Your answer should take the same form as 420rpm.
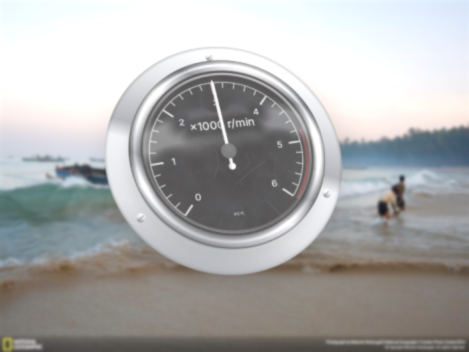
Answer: 3000rpm
